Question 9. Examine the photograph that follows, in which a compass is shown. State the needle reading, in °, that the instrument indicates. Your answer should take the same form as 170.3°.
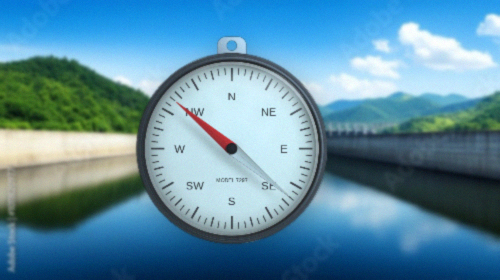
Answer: 310°
